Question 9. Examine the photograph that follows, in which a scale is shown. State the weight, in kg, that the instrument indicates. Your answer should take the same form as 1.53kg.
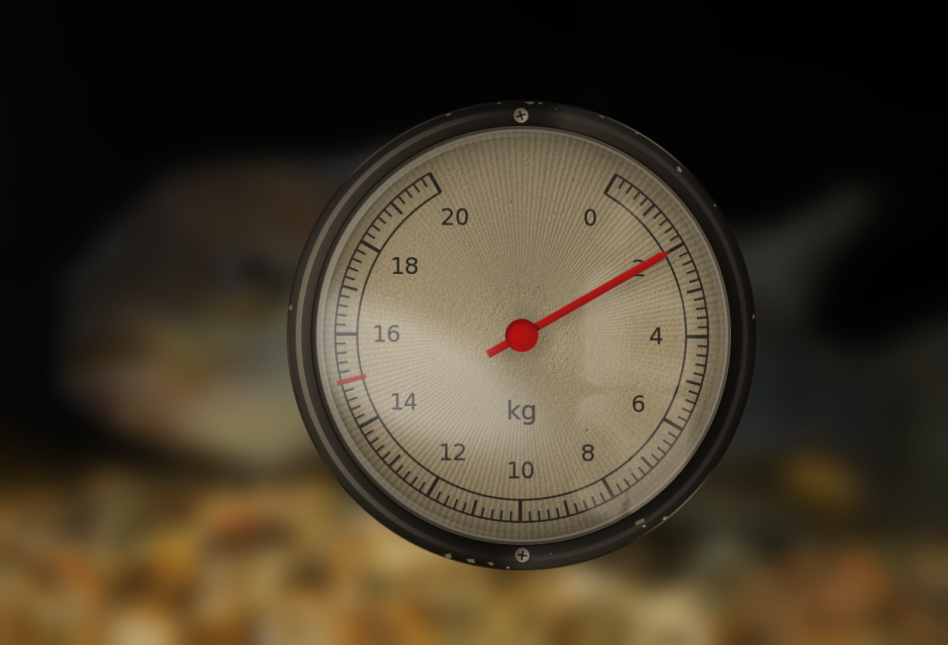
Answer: 2kg
